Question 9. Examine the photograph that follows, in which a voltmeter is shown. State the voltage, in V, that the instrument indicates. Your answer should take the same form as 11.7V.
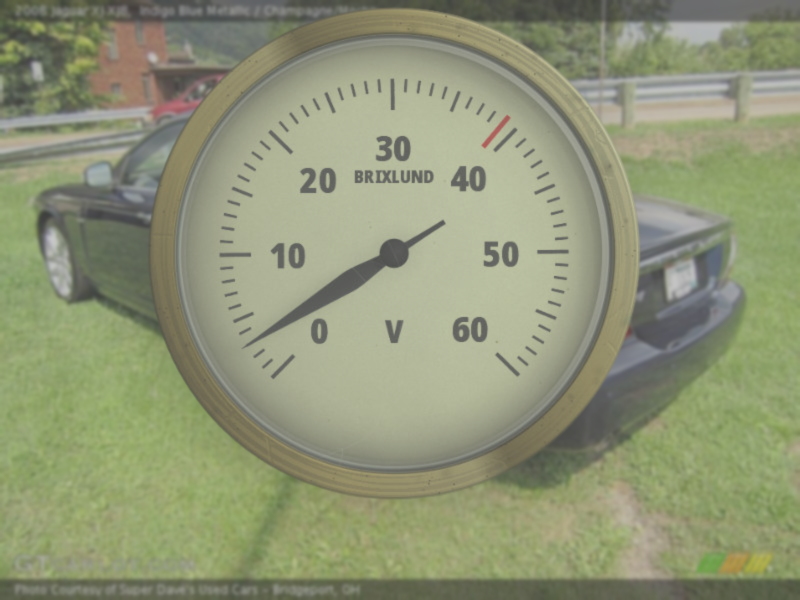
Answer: 3V
